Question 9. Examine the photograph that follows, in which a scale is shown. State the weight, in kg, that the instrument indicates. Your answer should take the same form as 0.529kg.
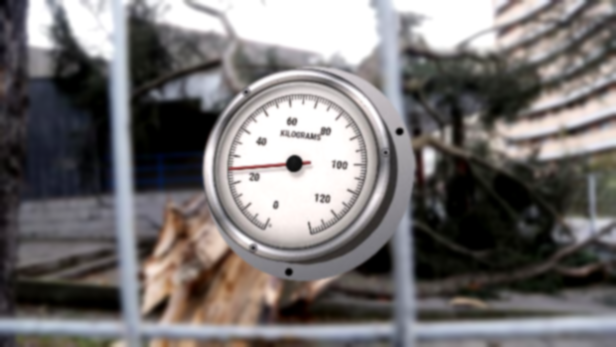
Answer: 25kg
